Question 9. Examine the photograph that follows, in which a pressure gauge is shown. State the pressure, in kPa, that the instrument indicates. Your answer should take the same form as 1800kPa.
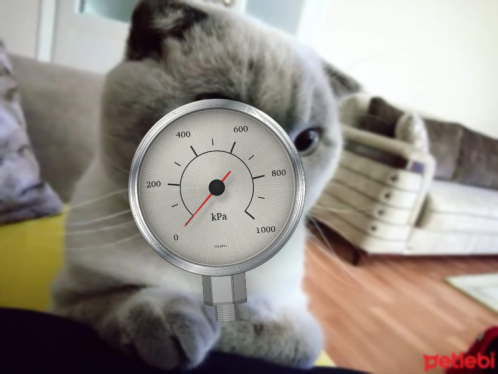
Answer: 0kPa
